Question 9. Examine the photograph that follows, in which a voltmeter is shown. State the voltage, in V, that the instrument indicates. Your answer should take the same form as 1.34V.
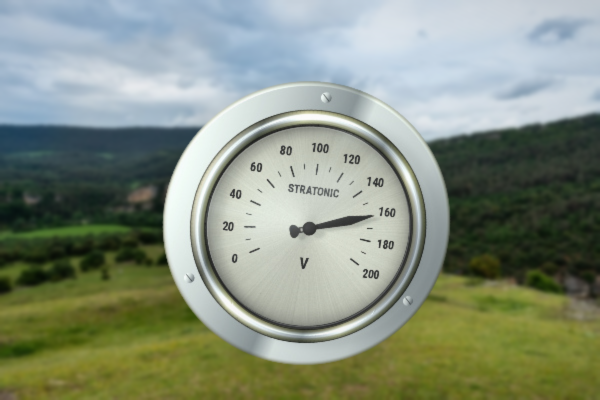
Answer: 160V
